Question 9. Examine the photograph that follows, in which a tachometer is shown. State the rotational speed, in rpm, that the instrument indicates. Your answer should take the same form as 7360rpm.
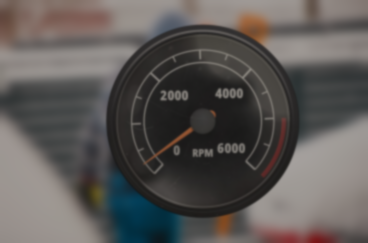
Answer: 250rpm
